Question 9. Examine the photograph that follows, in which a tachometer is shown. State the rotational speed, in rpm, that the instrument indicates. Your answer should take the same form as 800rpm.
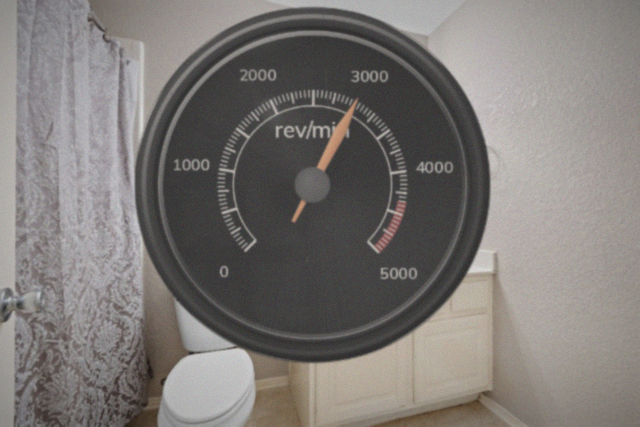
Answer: 3000rpm
